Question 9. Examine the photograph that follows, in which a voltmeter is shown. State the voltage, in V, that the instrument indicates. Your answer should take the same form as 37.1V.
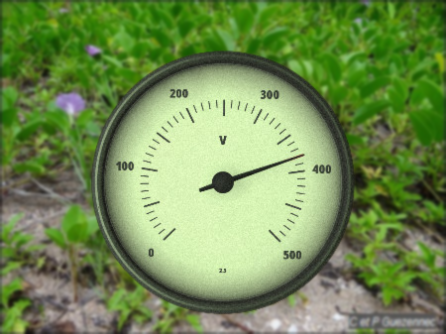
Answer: 380V
